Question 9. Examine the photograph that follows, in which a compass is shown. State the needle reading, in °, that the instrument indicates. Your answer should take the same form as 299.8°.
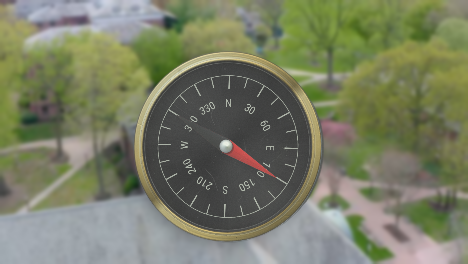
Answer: 120°
